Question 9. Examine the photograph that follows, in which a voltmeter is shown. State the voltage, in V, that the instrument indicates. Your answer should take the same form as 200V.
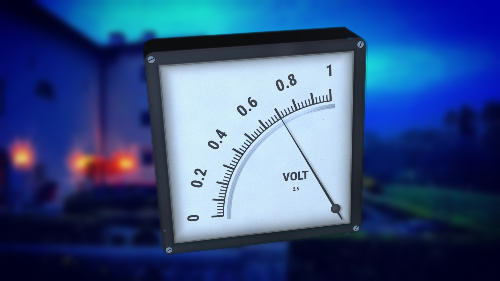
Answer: 0.7V
